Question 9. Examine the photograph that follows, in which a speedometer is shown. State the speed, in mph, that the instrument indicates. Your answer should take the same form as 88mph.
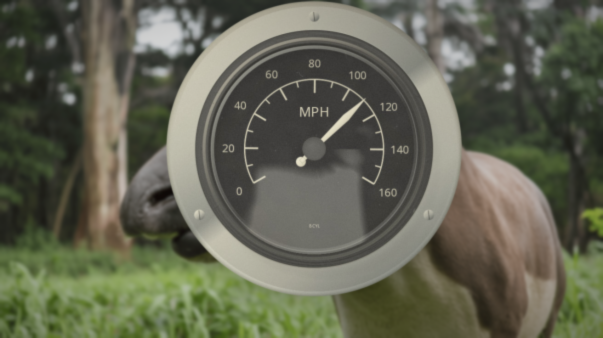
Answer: 110mph
